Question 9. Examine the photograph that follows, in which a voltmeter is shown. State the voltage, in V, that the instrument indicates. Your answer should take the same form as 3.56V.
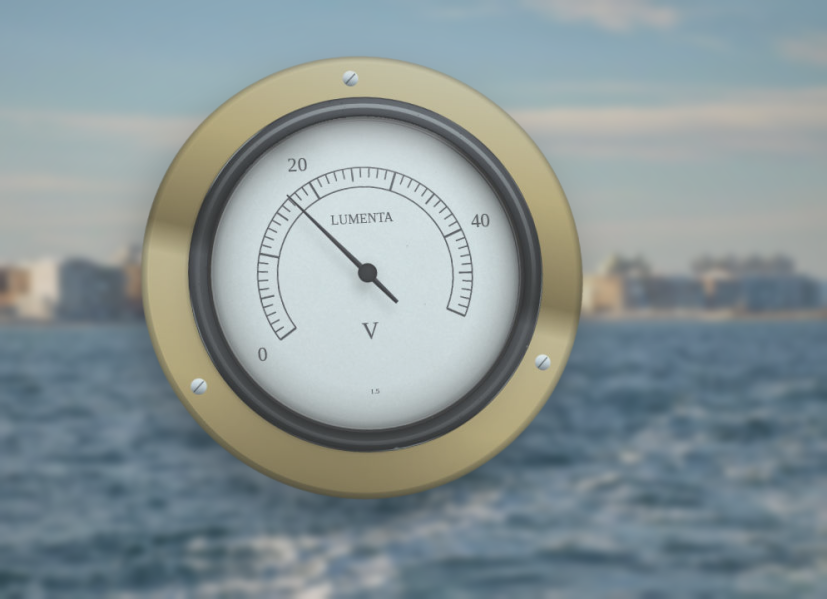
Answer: 17V
